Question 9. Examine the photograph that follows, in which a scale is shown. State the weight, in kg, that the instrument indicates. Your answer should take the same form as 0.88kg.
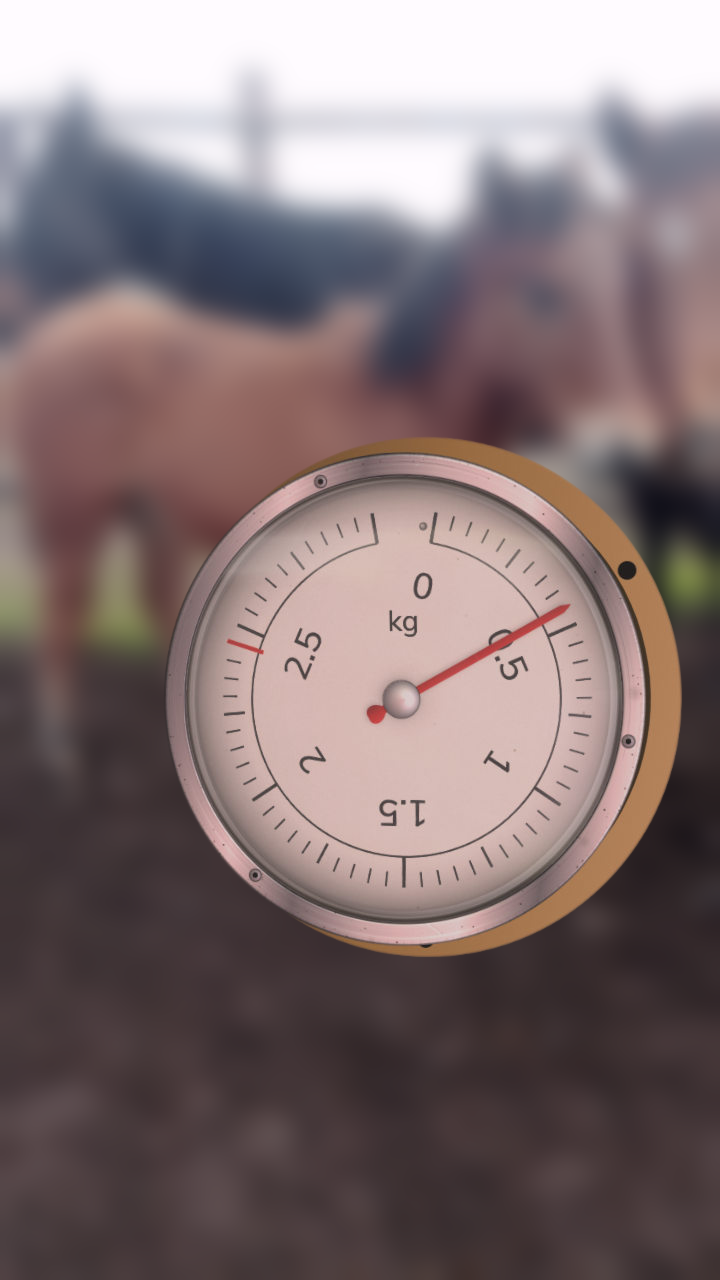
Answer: 0.45kg
